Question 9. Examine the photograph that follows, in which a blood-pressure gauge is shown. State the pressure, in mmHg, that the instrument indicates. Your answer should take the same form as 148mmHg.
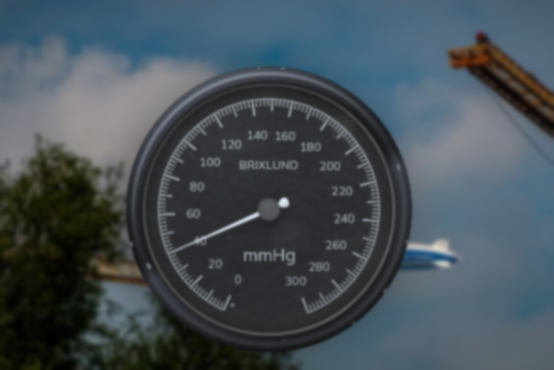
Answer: 40mmHg
